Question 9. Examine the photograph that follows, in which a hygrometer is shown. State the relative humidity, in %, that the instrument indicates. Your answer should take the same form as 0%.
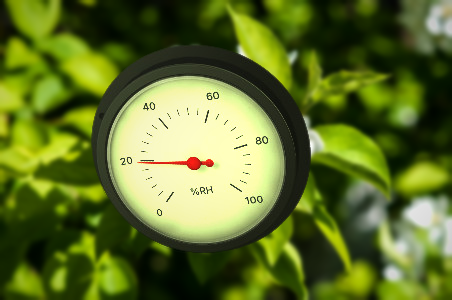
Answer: 20%
